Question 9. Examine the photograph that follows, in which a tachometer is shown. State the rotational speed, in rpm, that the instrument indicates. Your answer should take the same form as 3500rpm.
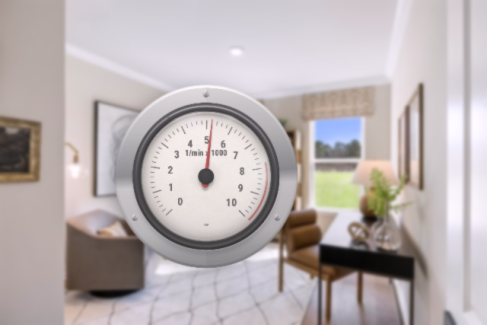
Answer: 5200rpm
